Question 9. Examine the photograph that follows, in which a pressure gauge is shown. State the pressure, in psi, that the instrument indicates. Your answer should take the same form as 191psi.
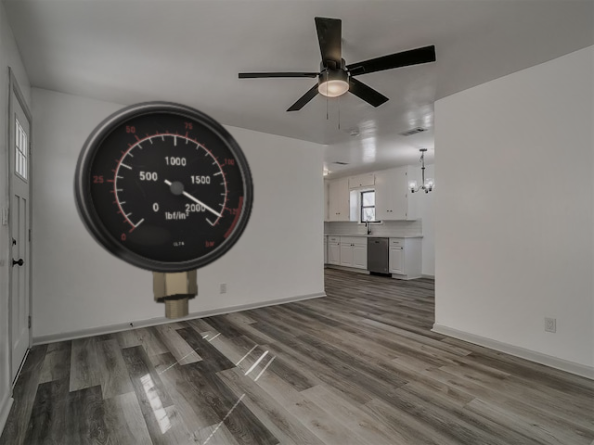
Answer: 1900psi
